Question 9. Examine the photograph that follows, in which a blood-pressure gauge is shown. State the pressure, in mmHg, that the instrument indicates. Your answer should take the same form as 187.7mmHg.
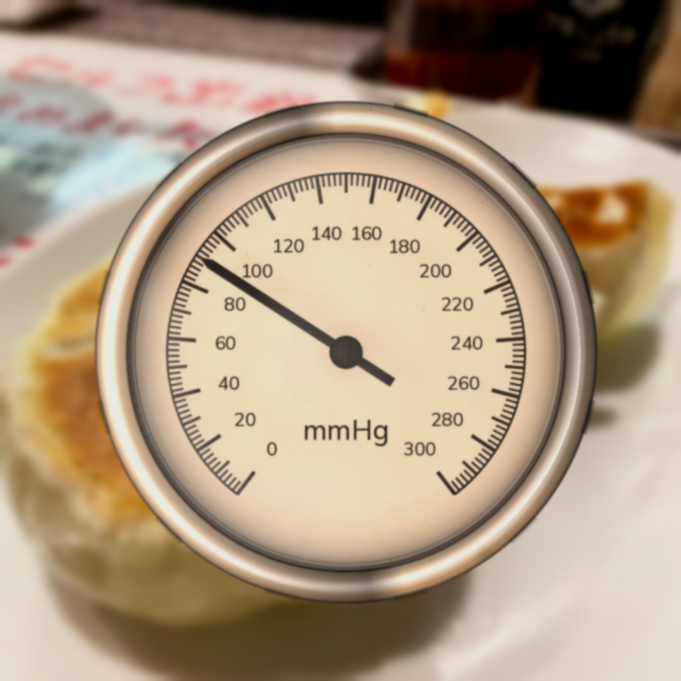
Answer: 90mmHg
